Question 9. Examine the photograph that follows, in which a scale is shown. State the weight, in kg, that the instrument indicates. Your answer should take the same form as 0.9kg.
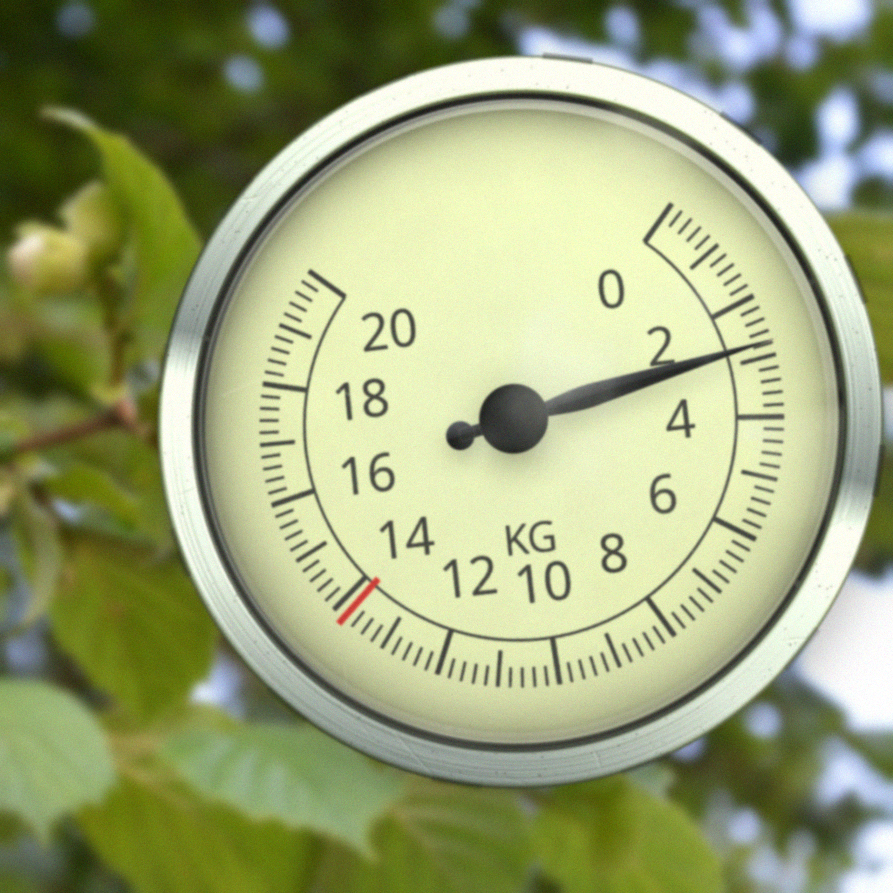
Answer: 2.8kg
